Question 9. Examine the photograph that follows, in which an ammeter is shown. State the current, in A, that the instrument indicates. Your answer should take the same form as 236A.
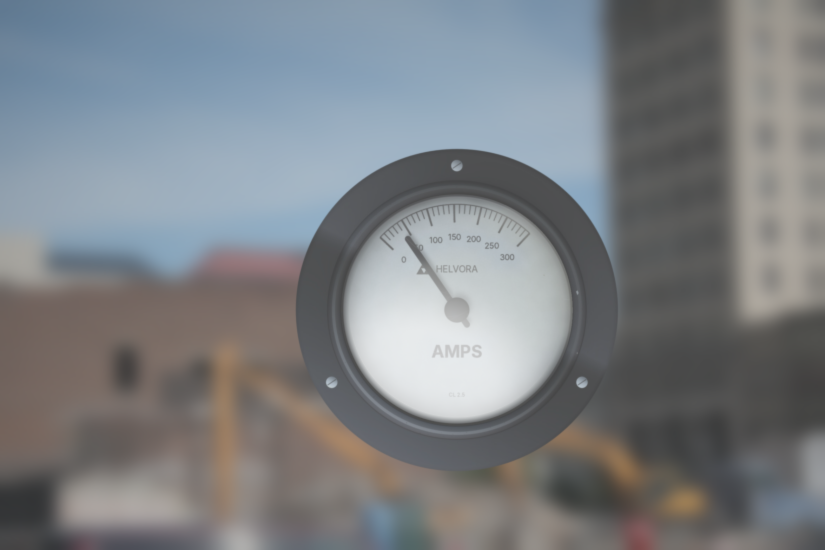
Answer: 40A
